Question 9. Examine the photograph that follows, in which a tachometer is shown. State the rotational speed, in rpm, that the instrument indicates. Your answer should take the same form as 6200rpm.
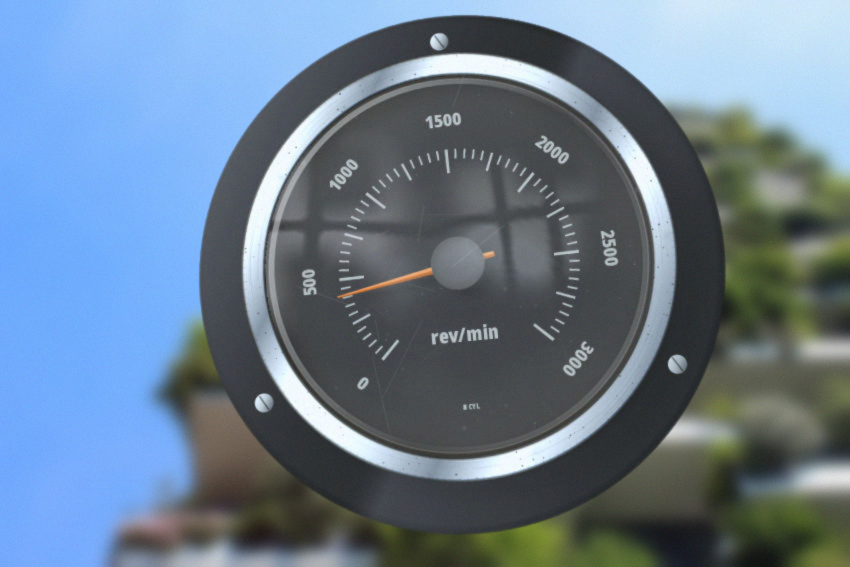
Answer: 400rpm
